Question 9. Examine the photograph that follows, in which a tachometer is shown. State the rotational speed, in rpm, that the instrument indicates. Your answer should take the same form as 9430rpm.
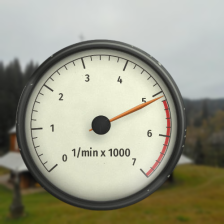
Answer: 5100rpm
